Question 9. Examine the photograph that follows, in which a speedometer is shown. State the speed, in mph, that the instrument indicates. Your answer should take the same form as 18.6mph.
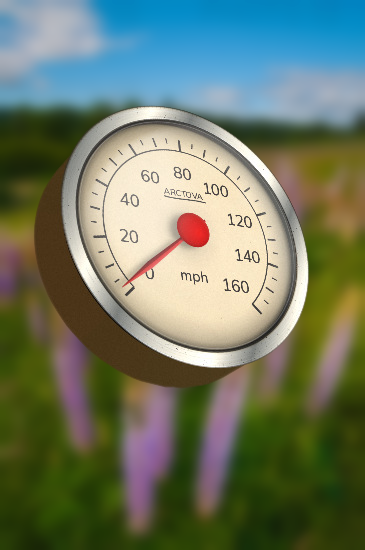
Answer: 2.5mph
